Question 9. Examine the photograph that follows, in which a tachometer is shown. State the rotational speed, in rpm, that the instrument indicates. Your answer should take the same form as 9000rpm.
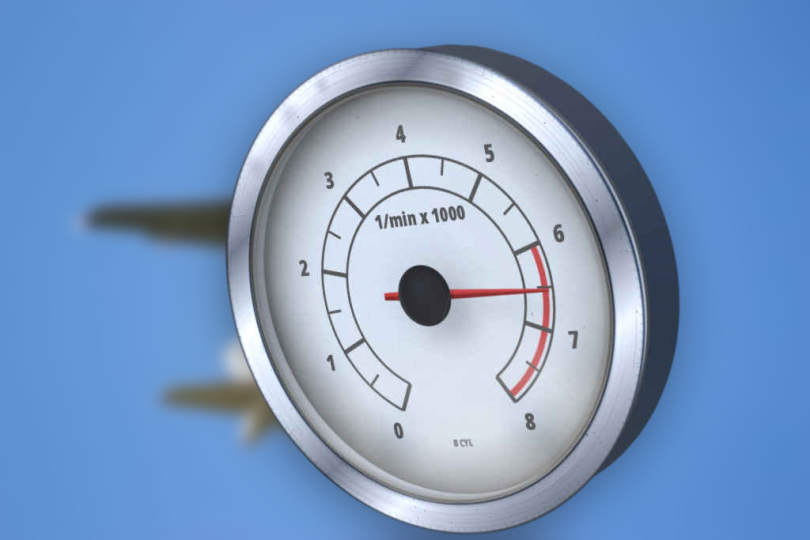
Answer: 6500rpm
